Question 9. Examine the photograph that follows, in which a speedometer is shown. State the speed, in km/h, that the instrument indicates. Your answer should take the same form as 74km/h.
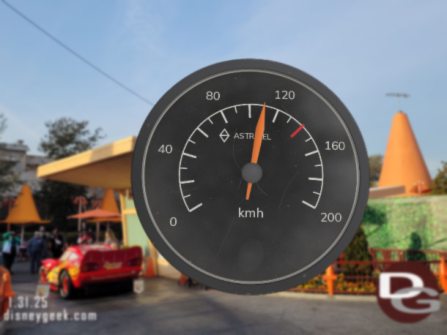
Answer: 110km/h
